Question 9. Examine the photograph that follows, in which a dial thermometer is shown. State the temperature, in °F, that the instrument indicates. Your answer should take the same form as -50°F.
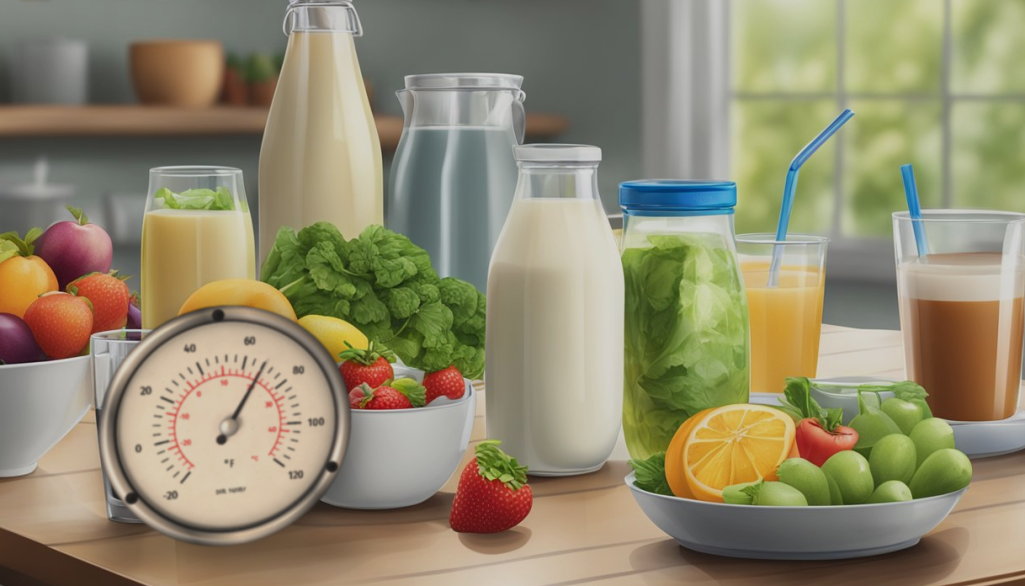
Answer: 68°F
